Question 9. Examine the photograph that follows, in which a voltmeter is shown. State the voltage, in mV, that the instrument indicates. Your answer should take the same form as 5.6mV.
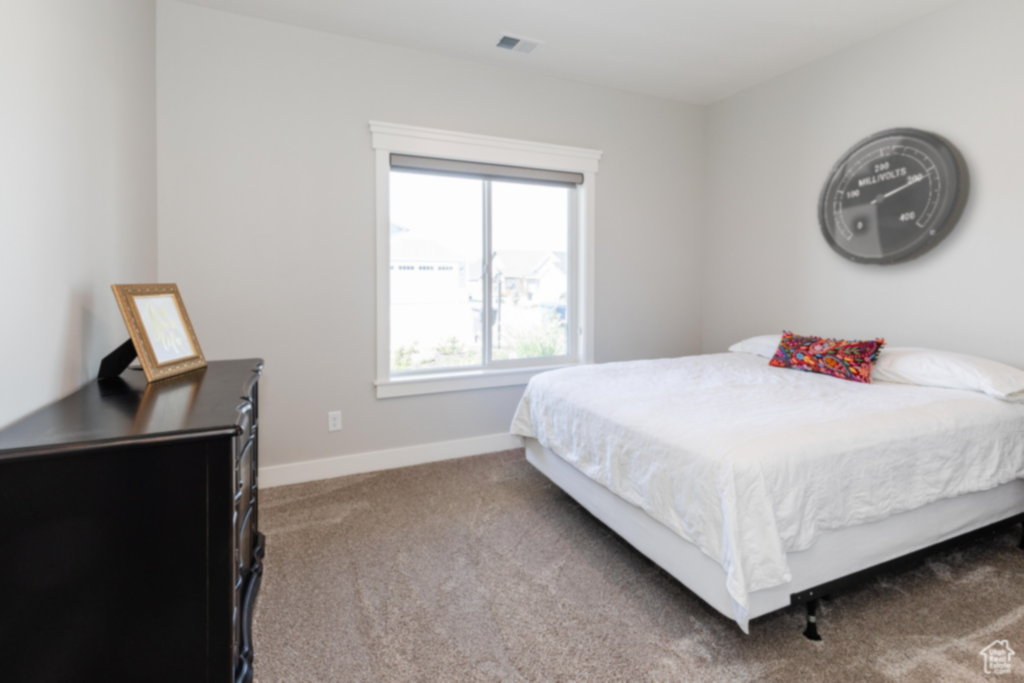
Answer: 310mV
